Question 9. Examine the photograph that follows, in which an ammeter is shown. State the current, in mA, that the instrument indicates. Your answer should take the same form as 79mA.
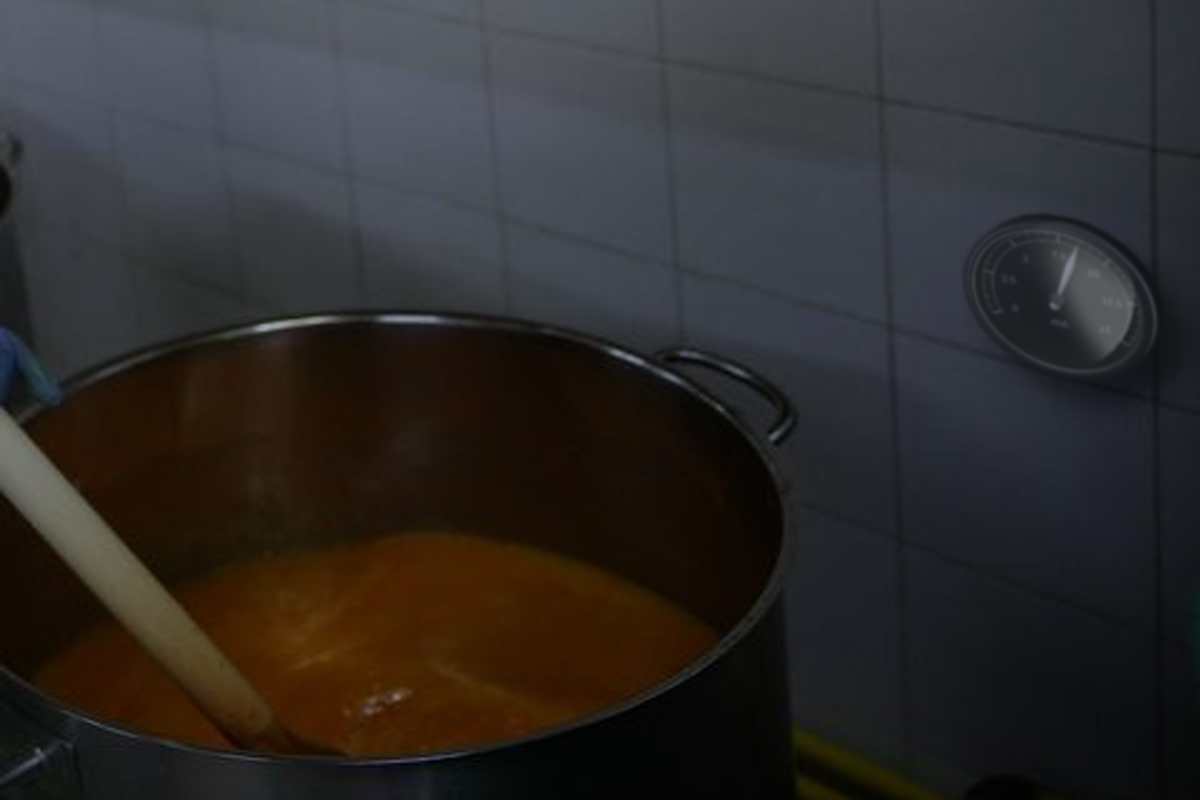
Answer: 8.5mA
